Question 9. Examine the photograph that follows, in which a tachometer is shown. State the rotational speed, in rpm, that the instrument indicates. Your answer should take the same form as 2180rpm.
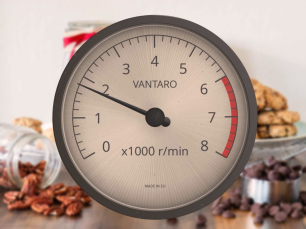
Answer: 1800rpm
